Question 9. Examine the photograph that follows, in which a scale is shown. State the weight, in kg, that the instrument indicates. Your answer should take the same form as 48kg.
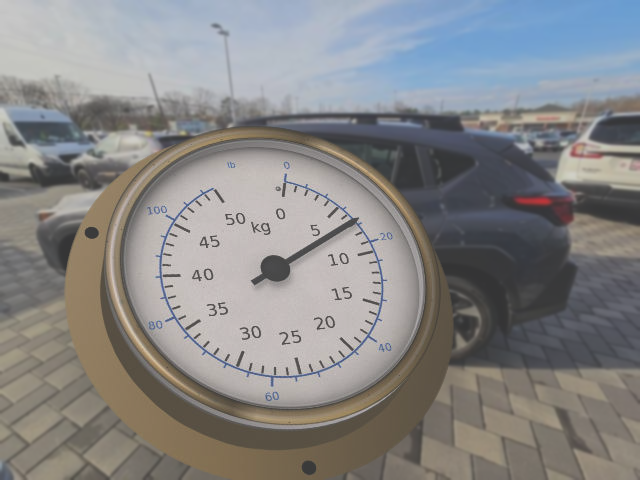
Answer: 7kg
